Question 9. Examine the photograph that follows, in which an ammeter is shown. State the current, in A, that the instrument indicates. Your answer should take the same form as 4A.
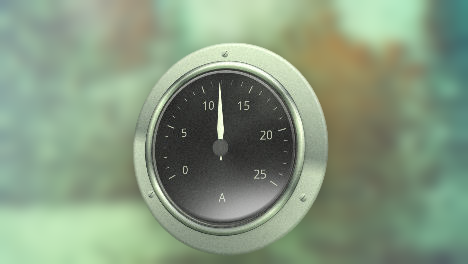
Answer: 12A
